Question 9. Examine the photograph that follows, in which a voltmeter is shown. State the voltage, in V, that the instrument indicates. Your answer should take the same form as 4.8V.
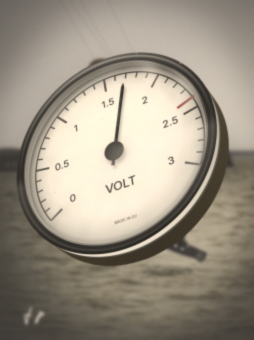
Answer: 1.7V
